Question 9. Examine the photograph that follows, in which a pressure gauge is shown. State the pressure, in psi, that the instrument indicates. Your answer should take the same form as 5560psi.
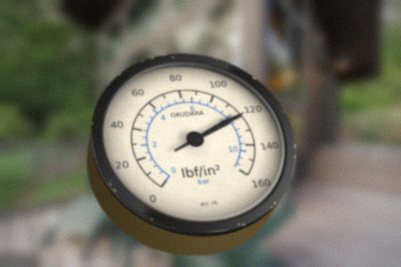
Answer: 120psi
